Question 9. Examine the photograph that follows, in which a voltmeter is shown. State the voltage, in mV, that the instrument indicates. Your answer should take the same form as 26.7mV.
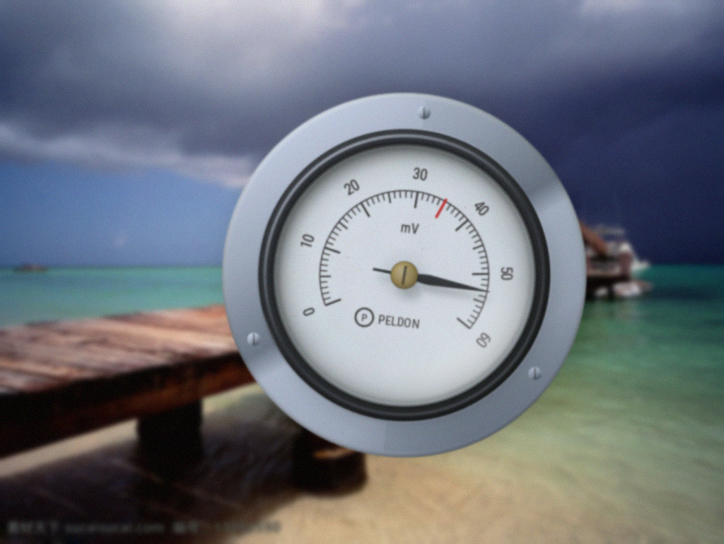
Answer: 53mV
